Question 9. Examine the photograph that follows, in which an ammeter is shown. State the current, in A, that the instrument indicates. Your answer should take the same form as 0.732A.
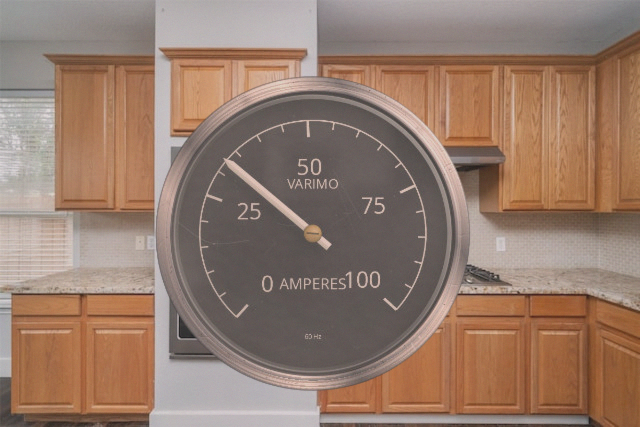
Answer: 32.5A
